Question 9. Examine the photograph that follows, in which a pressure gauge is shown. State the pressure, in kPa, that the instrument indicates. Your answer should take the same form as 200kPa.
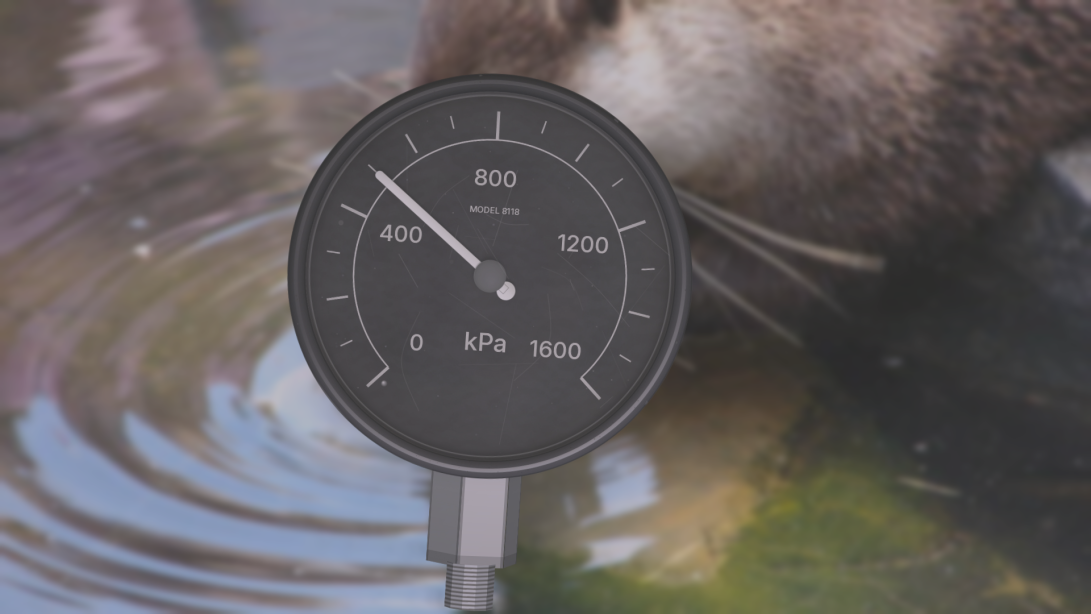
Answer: 500kPa
